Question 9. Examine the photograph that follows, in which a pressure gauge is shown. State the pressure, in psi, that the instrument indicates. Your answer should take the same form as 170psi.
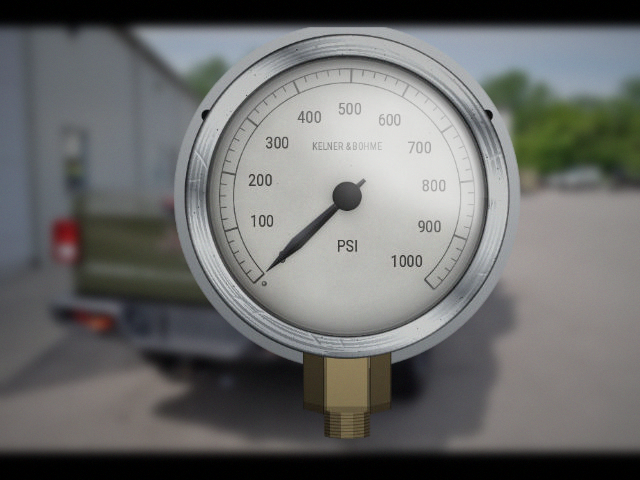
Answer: 0psi
